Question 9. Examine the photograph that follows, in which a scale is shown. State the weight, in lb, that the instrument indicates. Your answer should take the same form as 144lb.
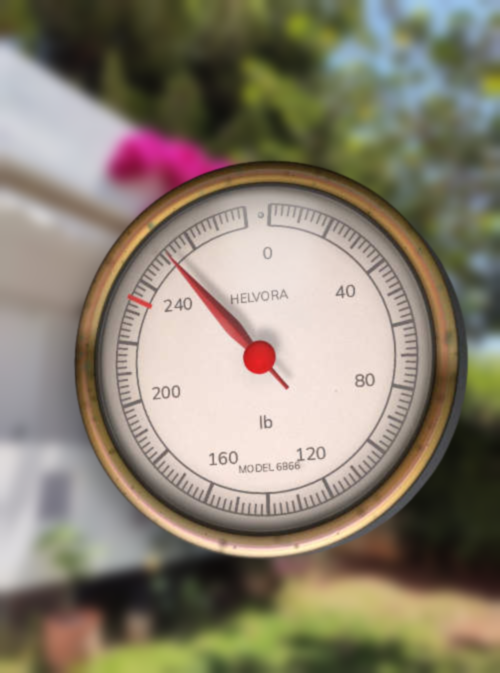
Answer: 252lb
